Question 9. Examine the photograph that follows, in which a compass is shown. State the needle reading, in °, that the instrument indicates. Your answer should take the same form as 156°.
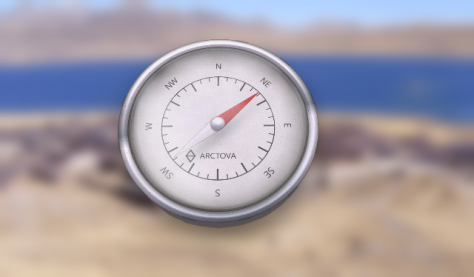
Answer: 50°
